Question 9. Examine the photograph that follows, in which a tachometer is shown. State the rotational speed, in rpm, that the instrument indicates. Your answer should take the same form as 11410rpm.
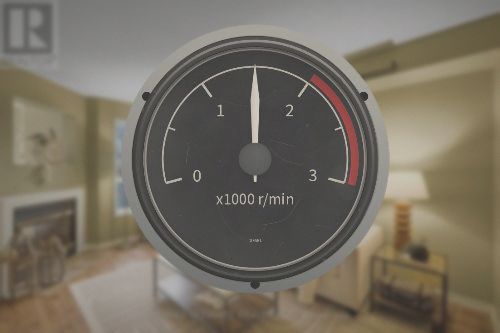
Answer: 1500rpm
